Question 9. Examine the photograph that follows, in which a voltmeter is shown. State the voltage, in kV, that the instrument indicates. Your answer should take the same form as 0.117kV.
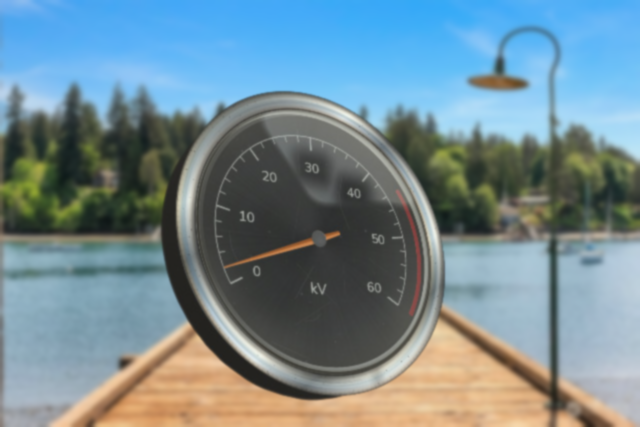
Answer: 2kV
